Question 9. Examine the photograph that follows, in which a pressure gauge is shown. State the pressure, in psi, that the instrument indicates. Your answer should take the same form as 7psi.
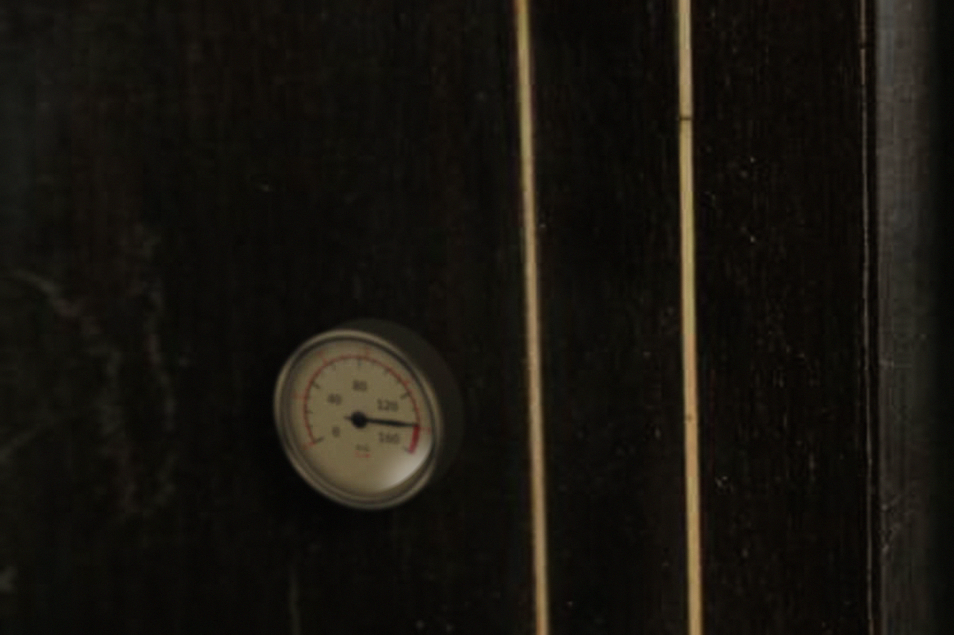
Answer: 140psi
